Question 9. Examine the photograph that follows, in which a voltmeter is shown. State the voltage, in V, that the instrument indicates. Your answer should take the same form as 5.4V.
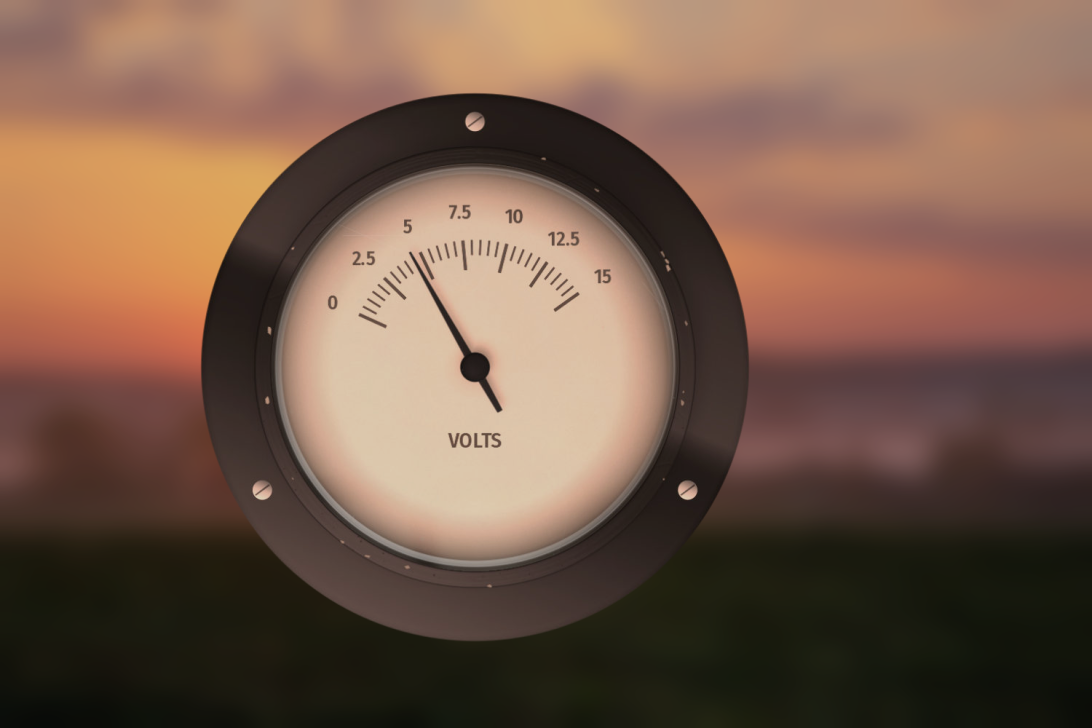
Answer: 4.5V
